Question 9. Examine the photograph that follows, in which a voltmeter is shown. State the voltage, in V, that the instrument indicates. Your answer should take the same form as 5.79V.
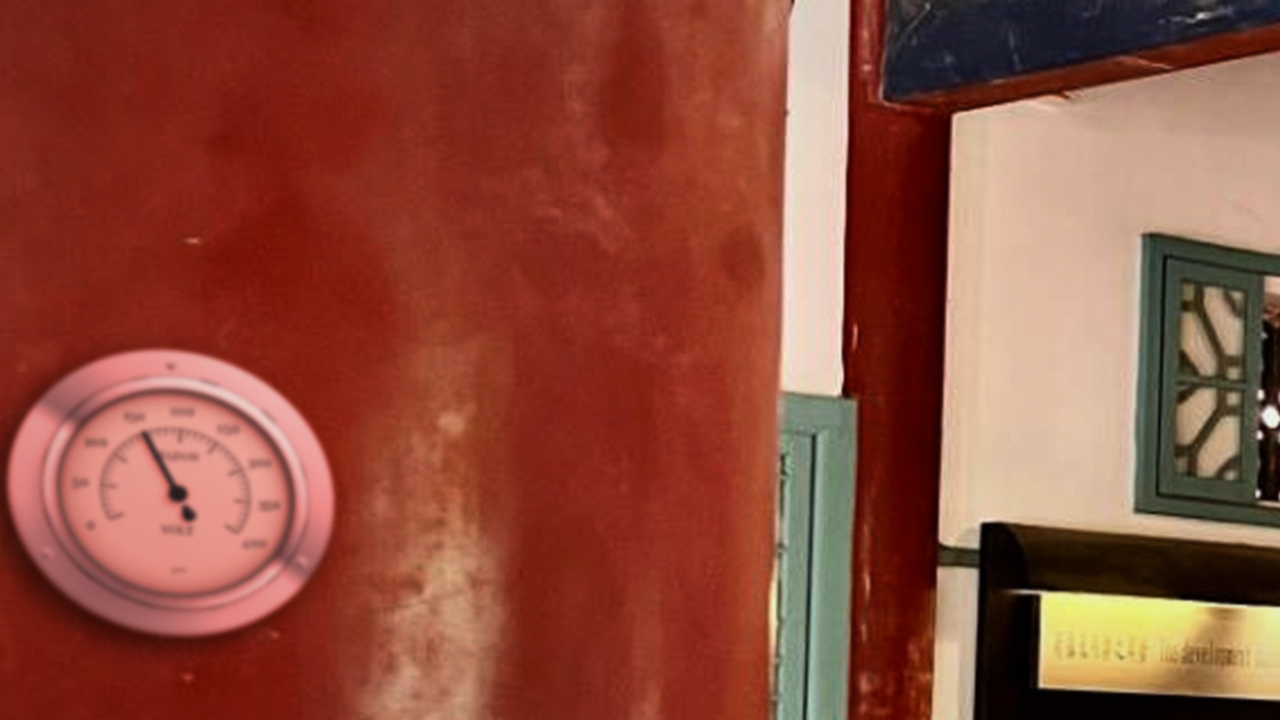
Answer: 150V
